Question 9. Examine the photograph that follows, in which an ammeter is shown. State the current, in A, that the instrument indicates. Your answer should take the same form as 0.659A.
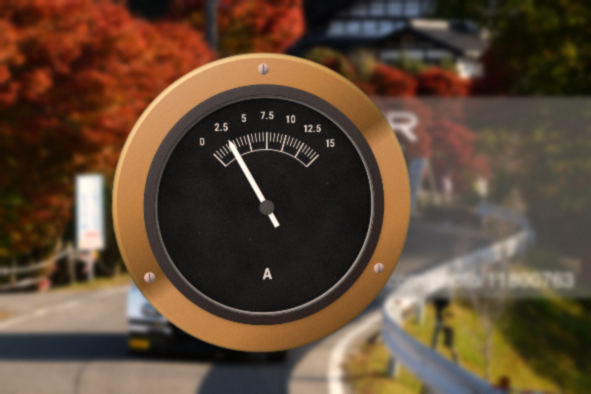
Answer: 2.5A
